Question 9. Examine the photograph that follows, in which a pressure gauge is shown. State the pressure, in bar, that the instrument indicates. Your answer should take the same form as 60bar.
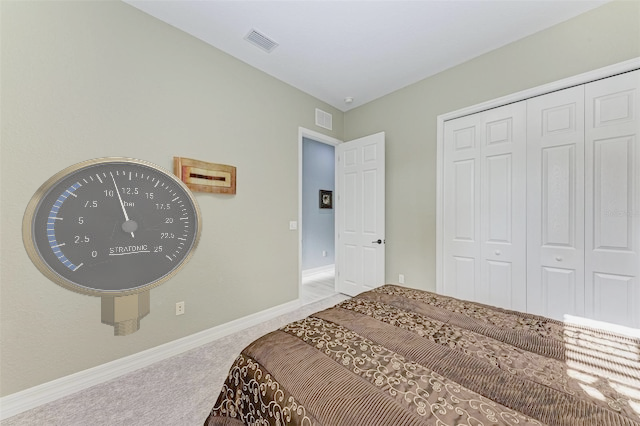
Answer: 11bar
